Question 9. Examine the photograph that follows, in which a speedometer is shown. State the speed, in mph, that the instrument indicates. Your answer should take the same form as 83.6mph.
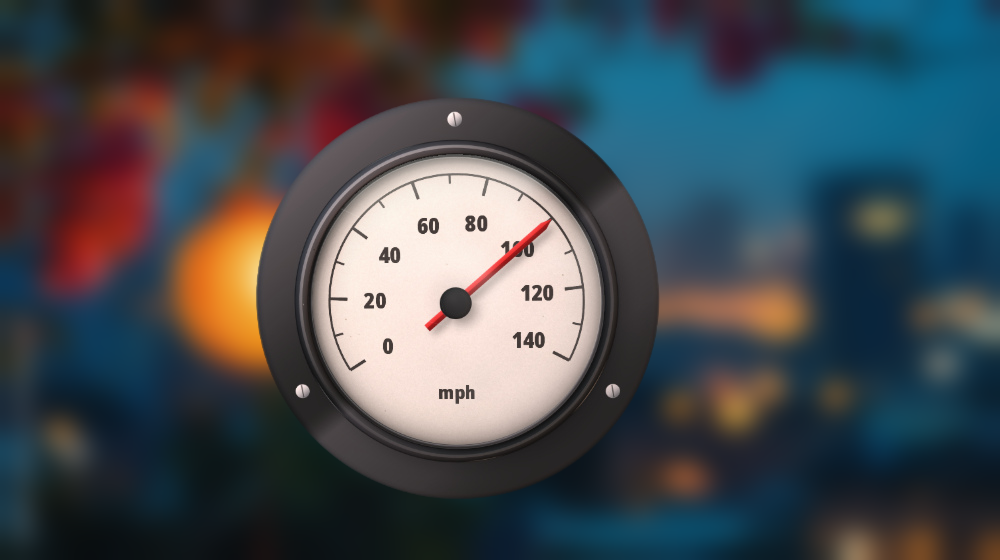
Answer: 100mph
